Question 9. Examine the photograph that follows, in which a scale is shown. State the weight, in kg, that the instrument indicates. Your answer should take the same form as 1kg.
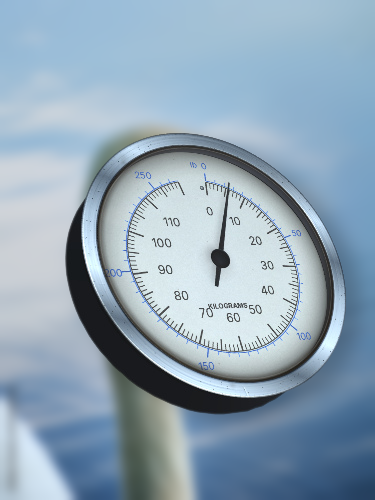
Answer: 5kg
